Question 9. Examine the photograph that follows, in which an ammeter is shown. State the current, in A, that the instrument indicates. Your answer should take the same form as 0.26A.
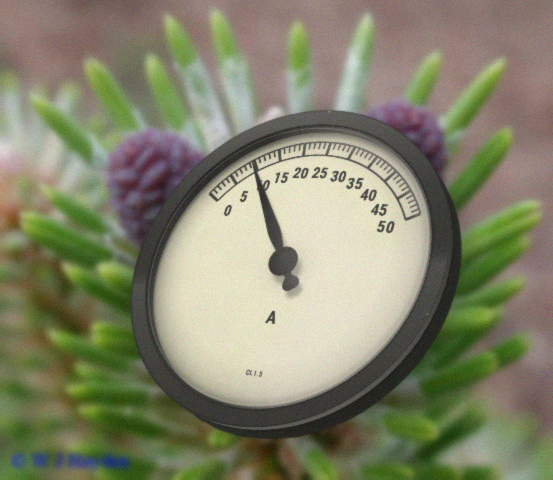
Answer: 10A
